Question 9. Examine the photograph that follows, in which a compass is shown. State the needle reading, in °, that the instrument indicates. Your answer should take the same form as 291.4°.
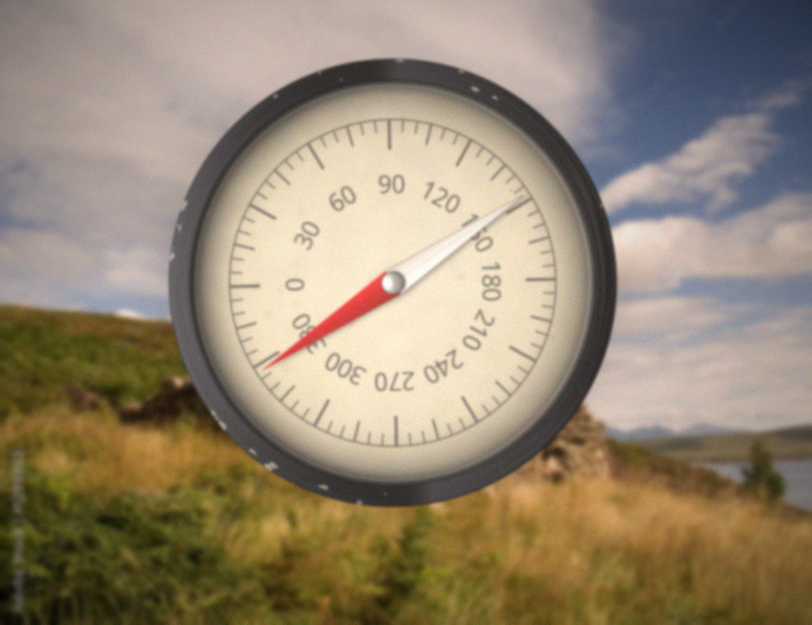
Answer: 327.5°
